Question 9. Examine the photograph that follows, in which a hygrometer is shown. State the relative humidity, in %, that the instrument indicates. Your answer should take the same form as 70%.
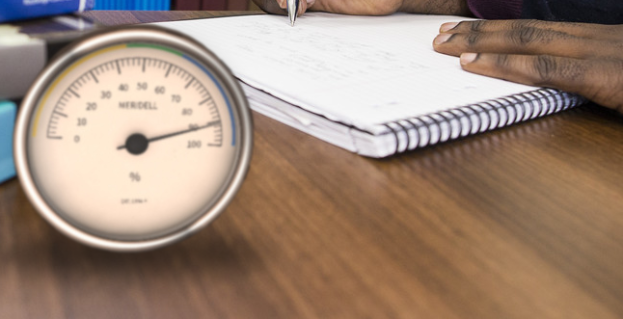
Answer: 90%
